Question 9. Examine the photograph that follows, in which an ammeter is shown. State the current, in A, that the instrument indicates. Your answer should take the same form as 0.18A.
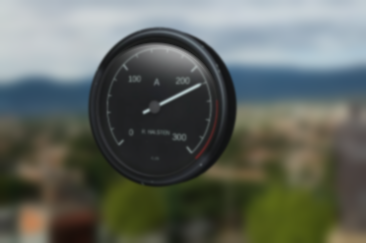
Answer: 220A
